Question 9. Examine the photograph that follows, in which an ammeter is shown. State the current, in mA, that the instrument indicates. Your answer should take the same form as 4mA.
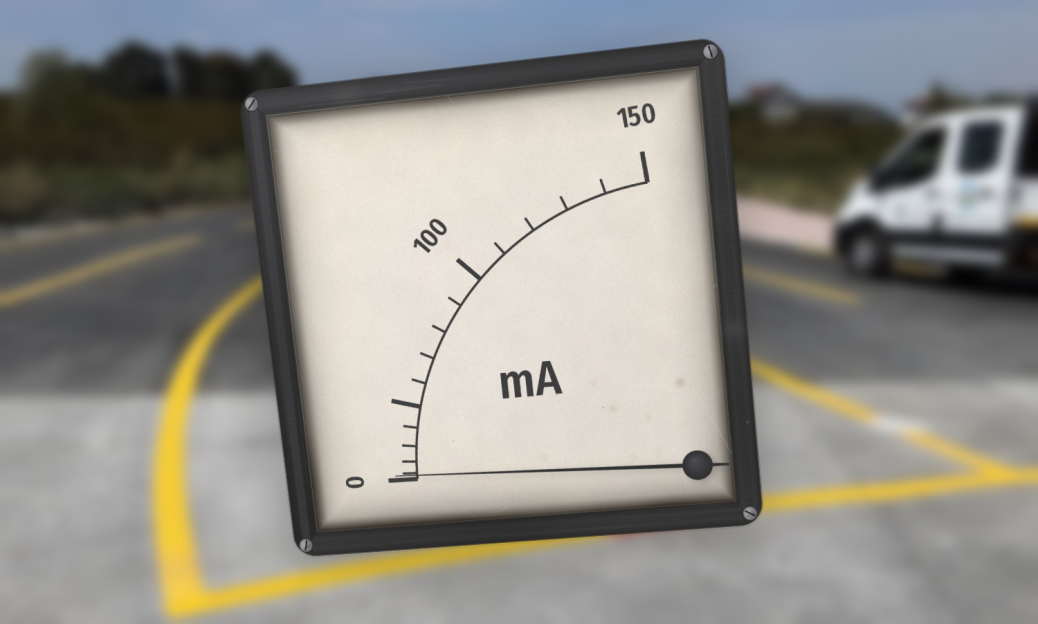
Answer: 10mA
